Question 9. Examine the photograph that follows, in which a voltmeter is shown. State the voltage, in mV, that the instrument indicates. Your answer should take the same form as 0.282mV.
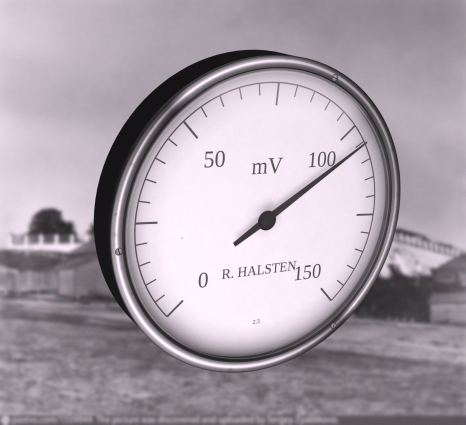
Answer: 105mV
